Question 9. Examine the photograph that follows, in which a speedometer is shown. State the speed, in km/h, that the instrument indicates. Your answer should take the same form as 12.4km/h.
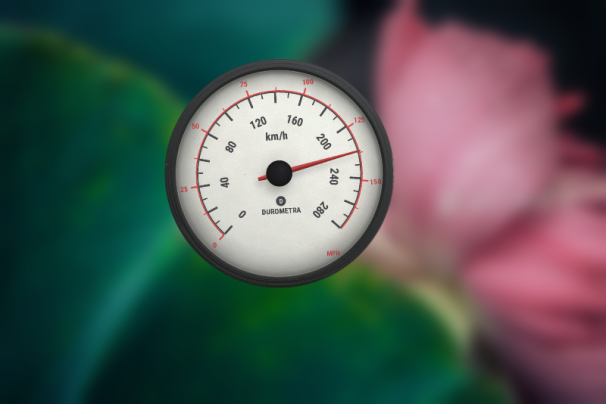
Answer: 220km/h
